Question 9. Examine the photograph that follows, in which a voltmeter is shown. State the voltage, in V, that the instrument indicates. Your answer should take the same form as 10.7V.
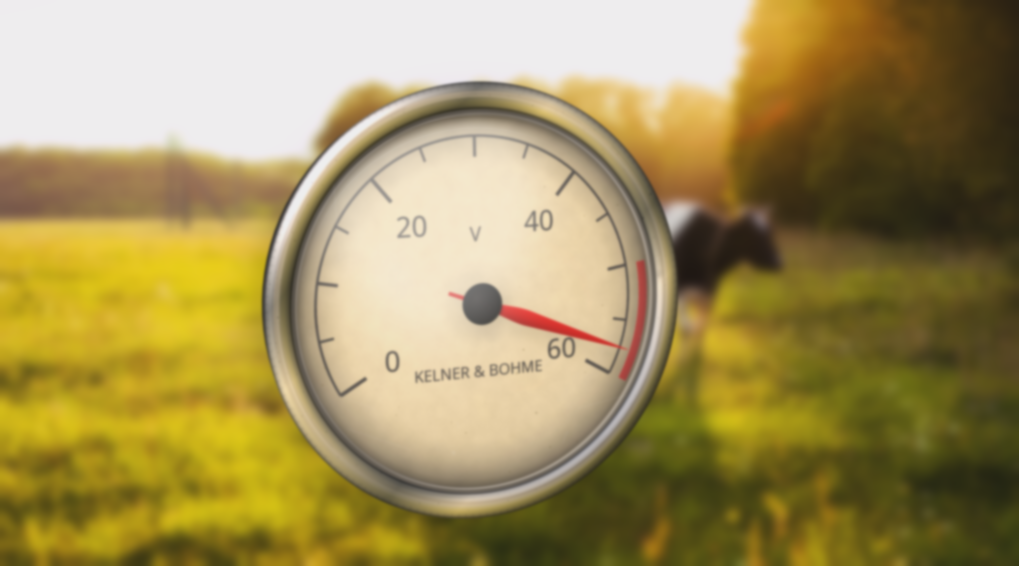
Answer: 57.5V
